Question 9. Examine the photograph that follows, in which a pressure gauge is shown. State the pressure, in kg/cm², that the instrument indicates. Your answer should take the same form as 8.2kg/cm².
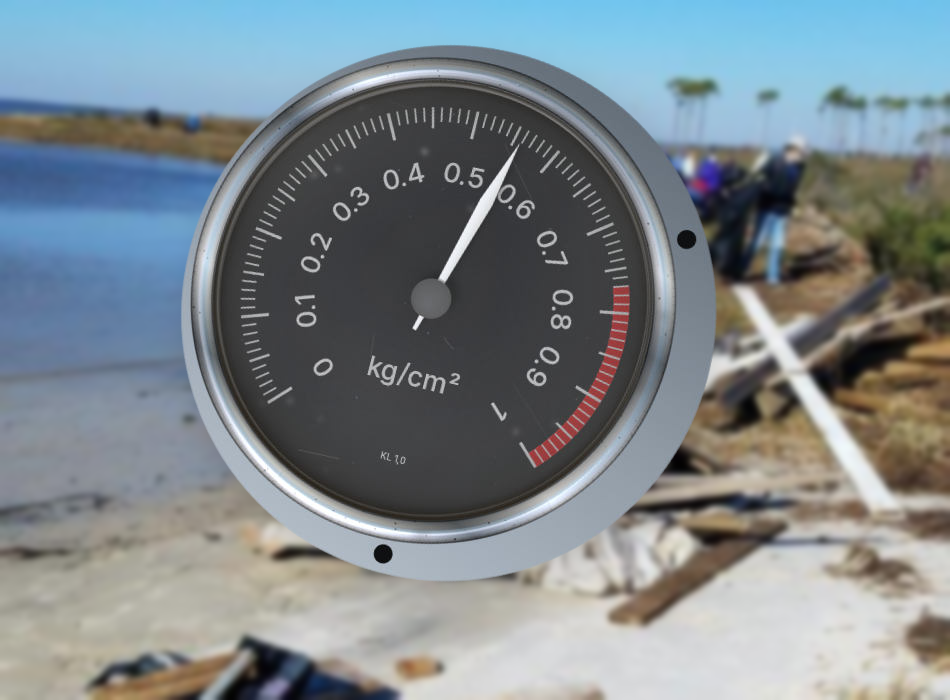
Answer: 0.56kg/cm²
